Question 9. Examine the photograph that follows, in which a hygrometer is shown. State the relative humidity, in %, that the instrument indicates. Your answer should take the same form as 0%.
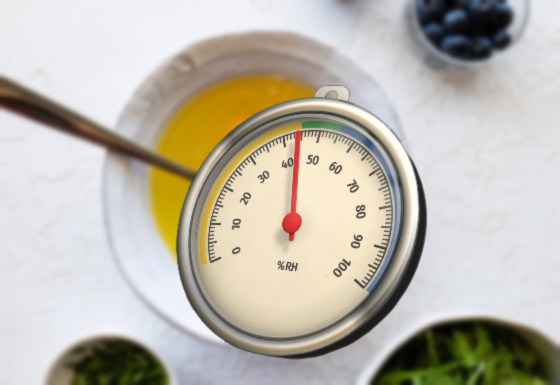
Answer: 45%
